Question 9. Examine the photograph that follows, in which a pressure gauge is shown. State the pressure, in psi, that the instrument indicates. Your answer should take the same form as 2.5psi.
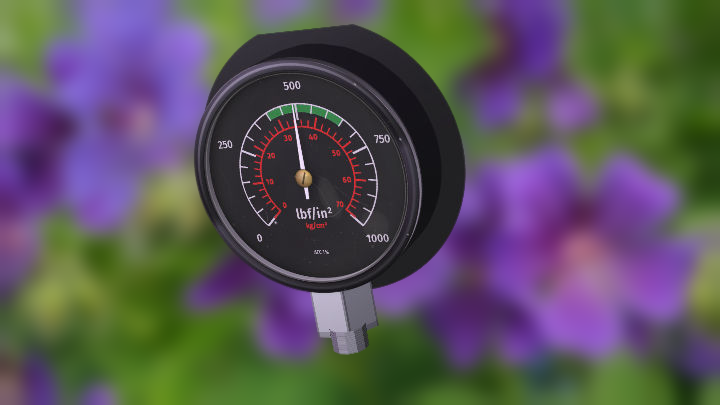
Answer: 500psi
